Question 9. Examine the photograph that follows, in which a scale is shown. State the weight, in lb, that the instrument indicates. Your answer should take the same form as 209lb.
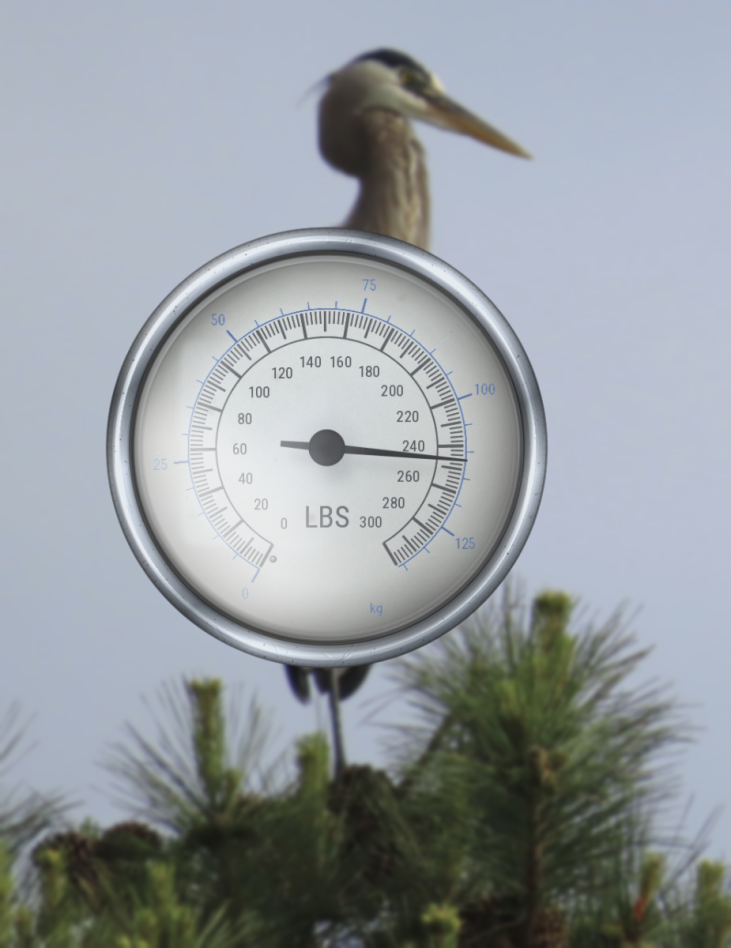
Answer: 246lb
